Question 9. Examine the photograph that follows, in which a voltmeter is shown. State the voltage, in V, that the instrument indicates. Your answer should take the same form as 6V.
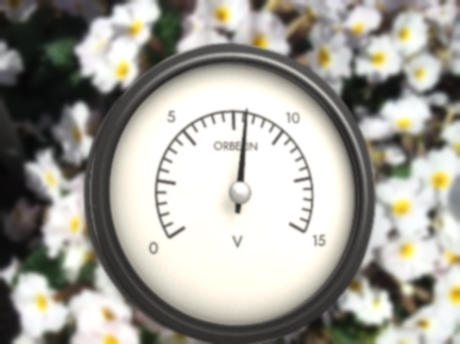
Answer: 8V
